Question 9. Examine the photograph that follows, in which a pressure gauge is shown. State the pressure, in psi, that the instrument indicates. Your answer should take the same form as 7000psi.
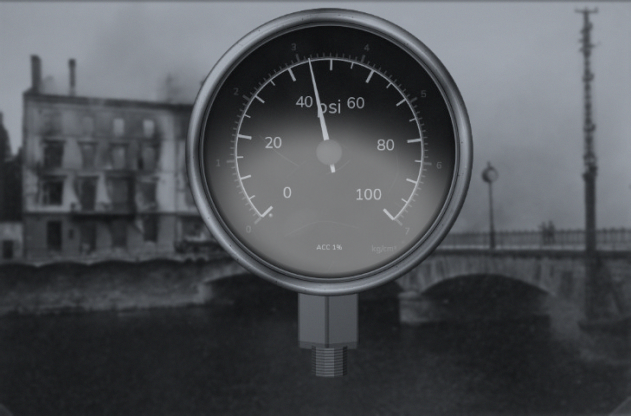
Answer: 45psi
